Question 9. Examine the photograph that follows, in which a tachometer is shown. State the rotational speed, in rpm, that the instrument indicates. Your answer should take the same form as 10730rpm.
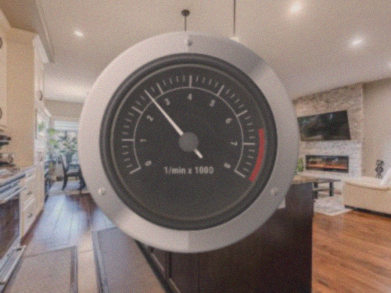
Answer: 2600rpm
